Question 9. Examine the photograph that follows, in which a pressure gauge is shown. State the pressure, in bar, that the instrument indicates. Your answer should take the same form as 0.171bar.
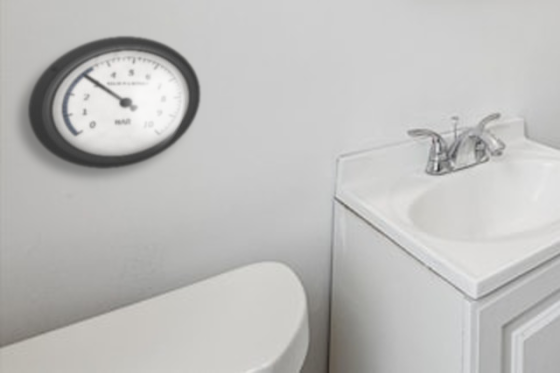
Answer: 3bar
